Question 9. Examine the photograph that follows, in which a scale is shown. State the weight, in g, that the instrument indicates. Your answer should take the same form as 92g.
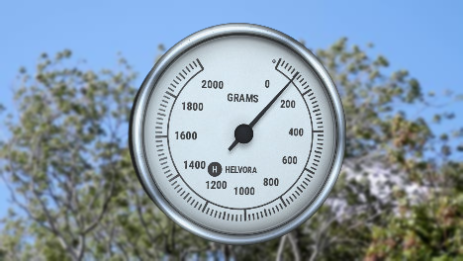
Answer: 100g
